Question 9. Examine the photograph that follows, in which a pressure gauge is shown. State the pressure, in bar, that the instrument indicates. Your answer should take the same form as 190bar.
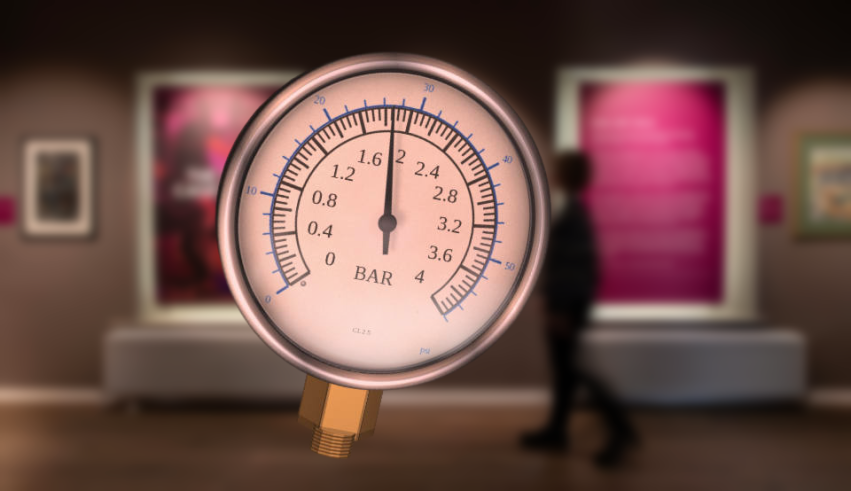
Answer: 1.85bar
